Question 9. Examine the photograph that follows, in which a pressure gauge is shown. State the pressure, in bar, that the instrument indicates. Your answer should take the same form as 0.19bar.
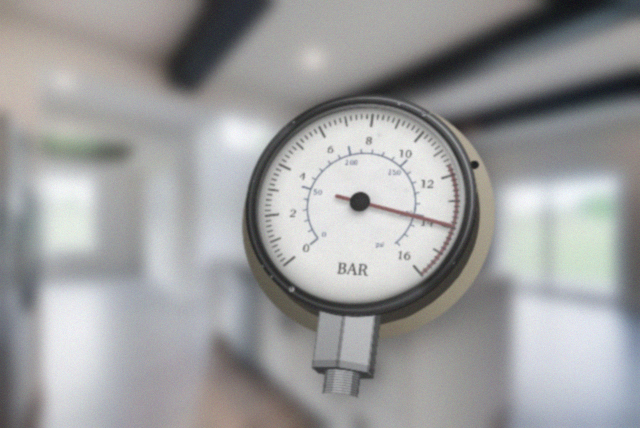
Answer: 14bar
